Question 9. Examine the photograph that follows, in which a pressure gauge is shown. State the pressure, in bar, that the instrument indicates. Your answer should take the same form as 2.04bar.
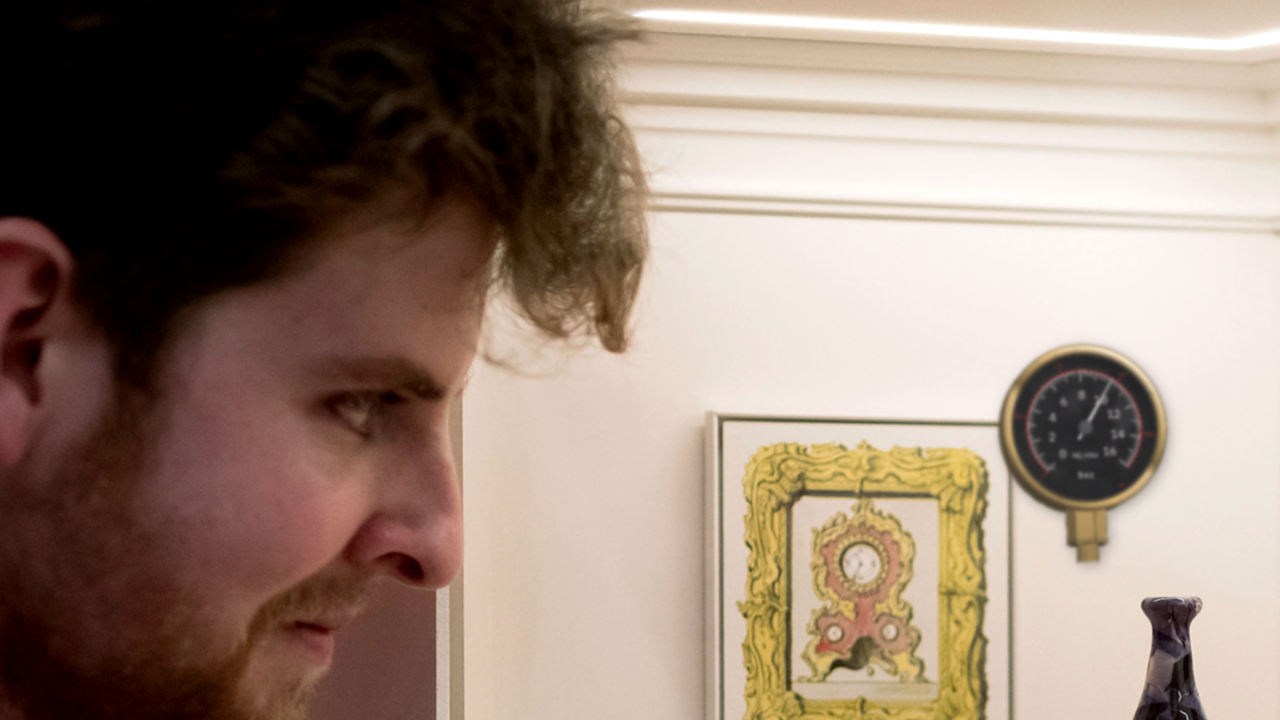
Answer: 10bar
